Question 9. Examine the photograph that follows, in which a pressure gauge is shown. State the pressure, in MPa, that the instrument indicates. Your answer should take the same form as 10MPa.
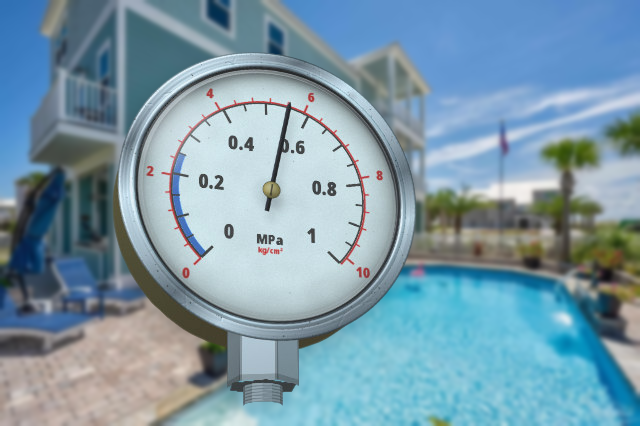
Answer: 0.55MPa
